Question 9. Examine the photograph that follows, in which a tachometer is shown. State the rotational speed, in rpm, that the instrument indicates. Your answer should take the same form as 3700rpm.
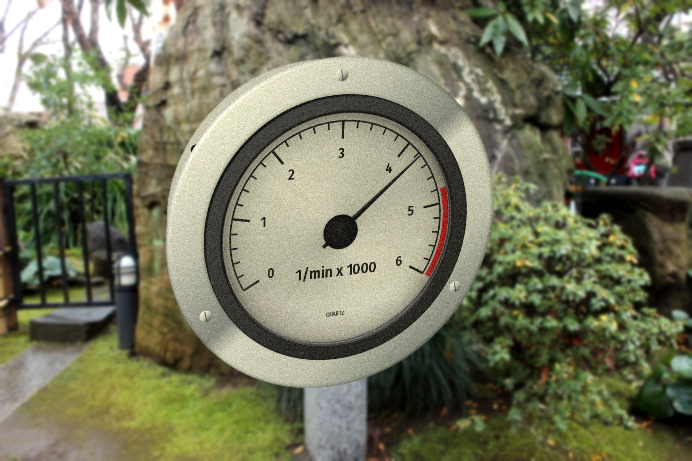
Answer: 4200rpm
